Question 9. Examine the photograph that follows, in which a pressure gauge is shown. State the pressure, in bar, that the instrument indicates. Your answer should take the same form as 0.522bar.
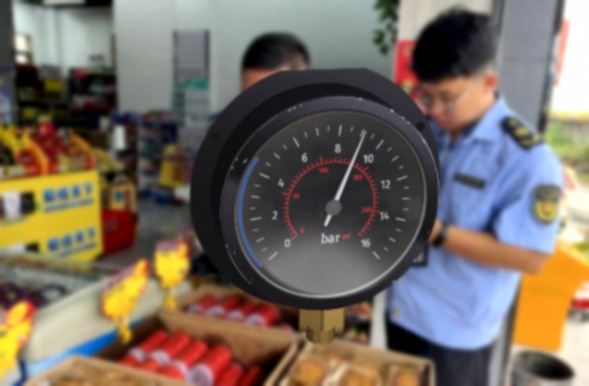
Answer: 9bar
